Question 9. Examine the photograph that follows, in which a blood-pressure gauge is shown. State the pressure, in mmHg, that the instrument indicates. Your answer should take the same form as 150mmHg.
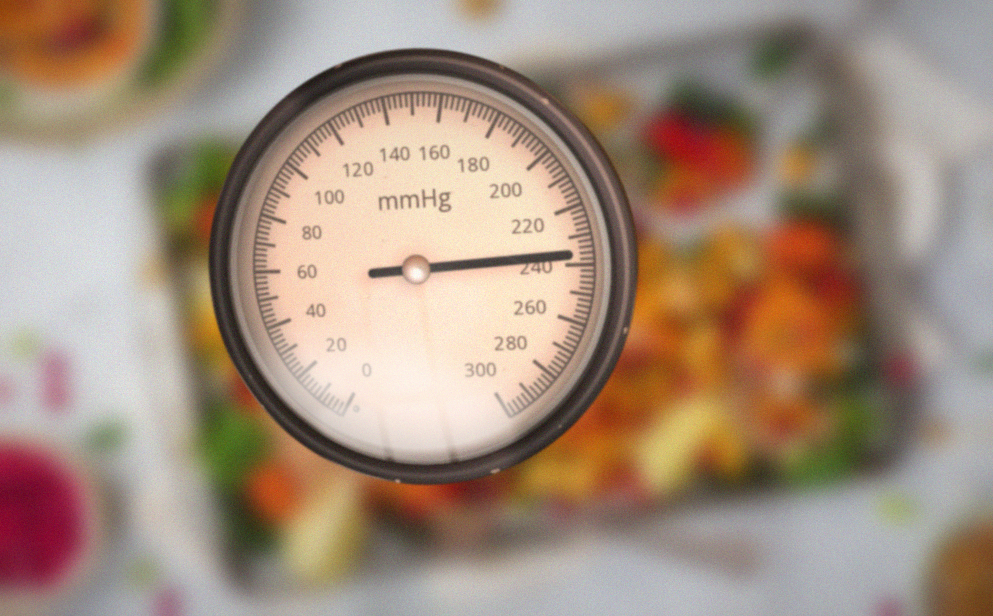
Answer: 236mmHg
